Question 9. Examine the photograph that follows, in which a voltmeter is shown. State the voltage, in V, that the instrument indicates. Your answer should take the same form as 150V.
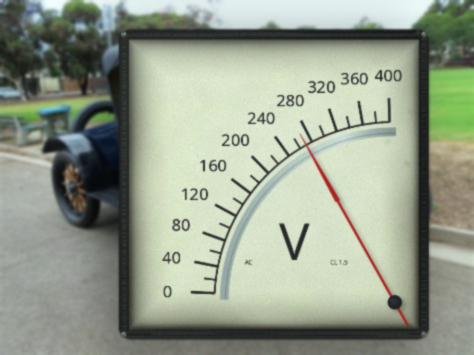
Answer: 270V
